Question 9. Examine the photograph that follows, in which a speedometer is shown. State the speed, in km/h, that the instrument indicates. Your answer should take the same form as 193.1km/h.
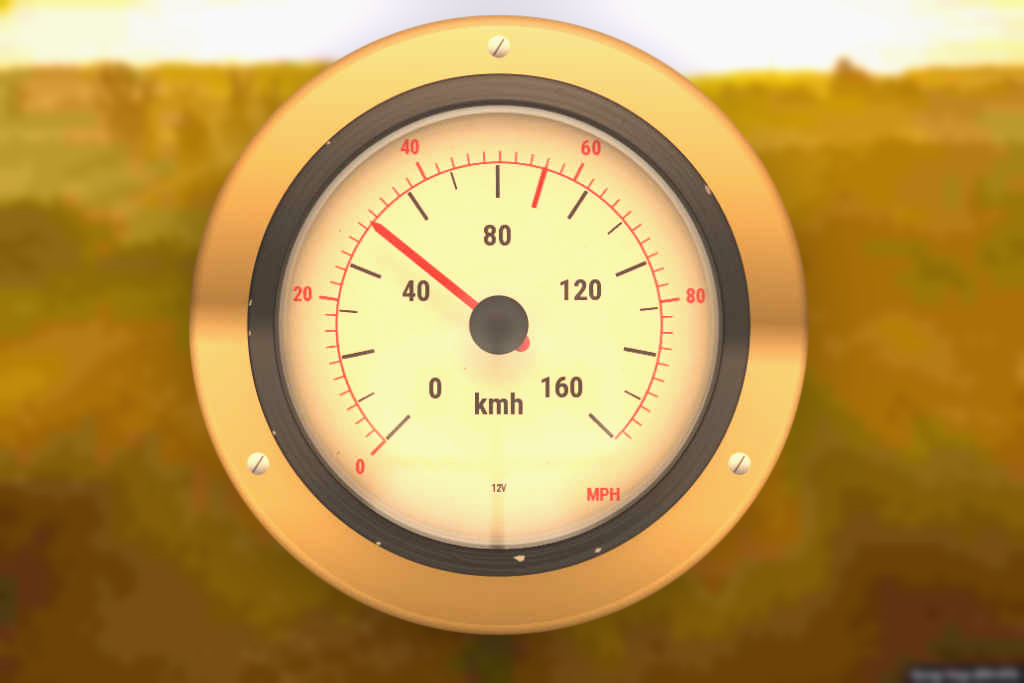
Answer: 50km/h
